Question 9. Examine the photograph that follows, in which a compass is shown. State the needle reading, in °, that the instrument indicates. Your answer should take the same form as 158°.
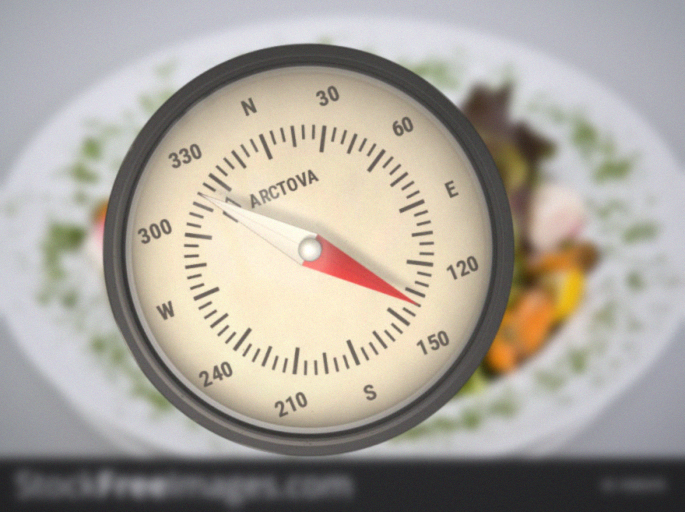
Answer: 140°
